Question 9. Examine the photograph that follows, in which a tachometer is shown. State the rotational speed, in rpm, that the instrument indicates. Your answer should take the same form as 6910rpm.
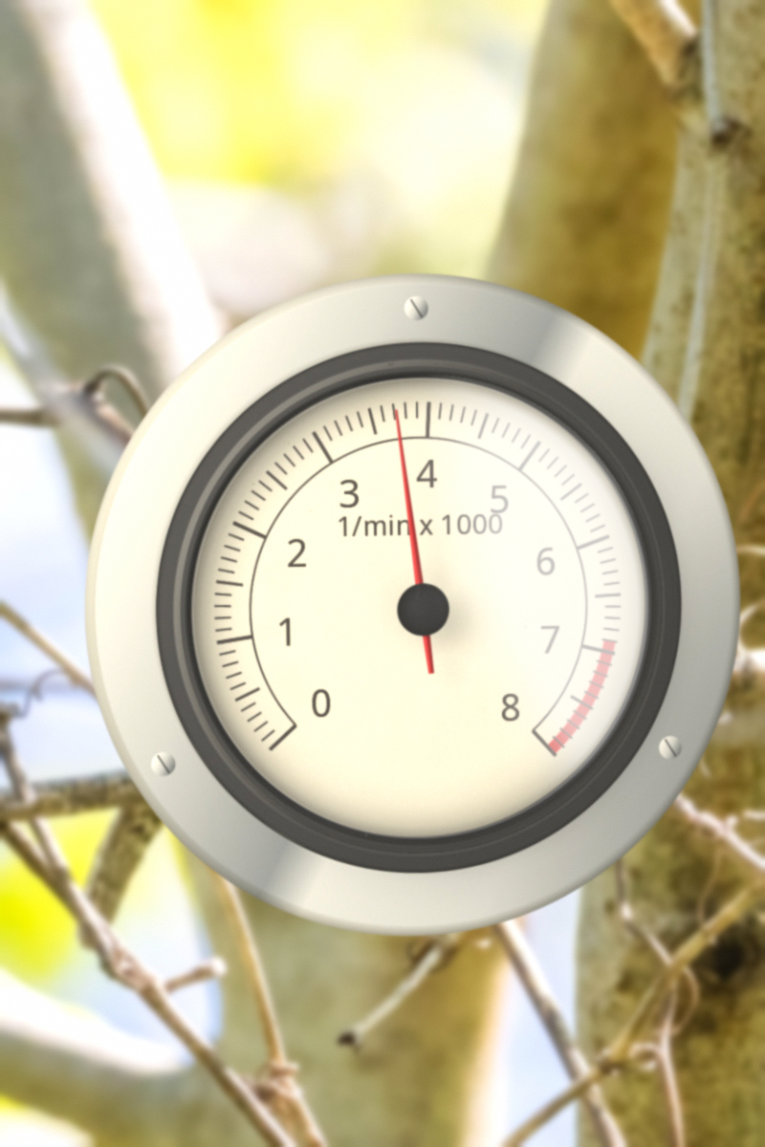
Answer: 3700rpm
